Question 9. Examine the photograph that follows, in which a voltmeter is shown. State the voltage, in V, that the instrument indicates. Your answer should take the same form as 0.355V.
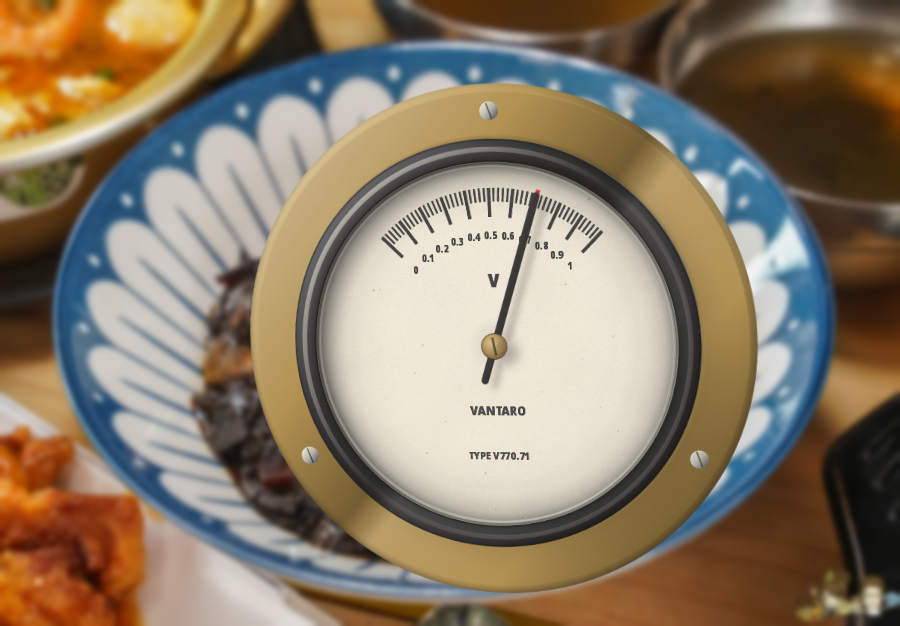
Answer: 0.7V
